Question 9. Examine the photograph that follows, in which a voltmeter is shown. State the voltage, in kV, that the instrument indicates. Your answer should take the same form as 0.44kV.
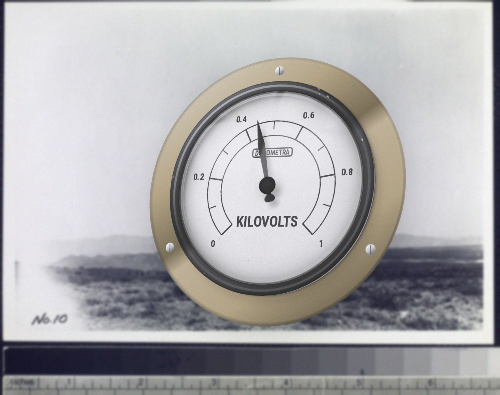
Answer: 0.45kV
